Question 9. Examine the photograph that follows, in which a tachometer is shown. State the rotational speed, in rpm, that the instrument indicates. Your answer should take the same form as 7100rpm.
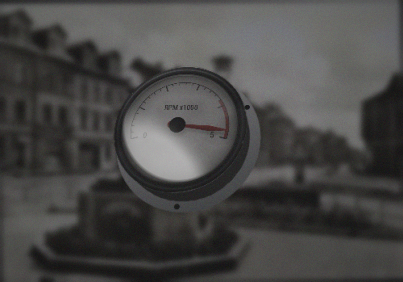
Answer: 4800rpm
